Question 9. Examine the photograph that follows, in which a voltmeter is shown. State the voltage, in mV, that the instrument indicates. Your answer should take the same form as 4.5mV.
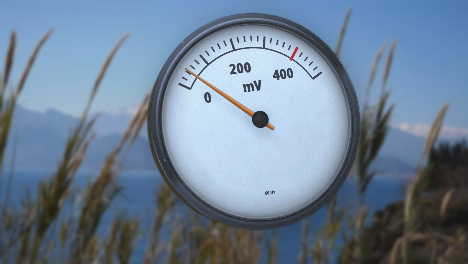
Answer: 40mV
